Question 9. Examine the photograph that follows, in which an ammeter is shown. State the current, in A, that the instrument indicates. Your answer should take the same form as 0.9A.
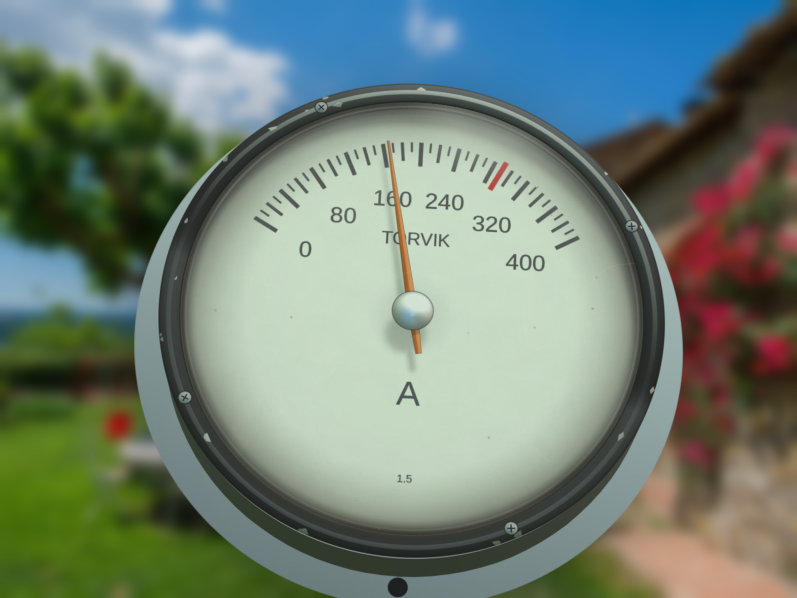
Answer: 165A
